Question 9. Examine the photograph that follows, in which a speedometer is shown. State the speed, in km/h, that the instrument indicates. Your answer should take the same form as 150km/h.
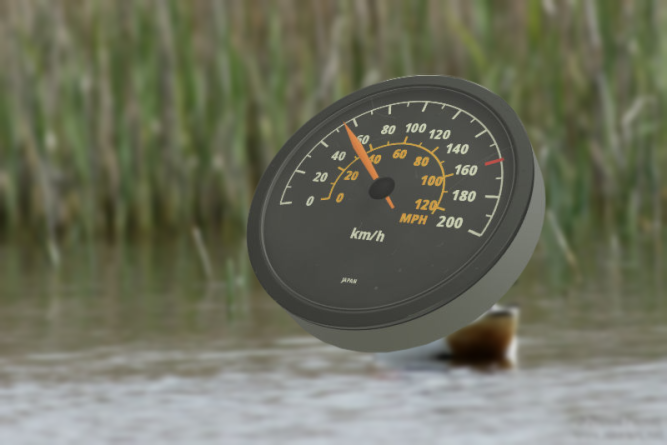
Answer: 55km/h
